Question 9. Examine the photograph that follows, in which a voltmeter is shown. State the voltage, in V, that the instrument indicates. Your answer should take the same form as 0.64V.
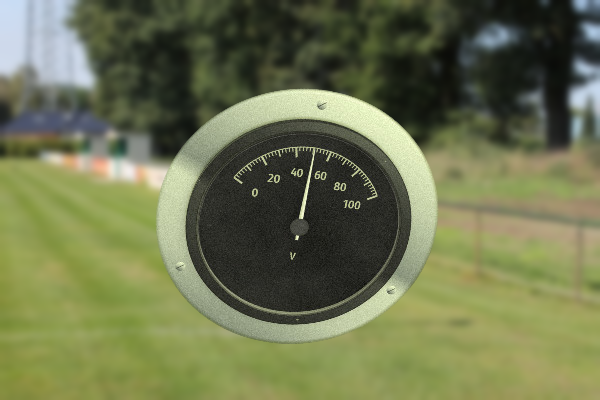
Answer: 50V
